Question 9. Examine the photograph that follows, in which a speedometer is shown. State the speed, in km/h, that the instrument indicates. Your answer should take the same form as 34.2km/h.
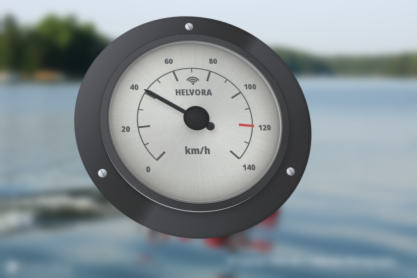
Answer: 40km/h
